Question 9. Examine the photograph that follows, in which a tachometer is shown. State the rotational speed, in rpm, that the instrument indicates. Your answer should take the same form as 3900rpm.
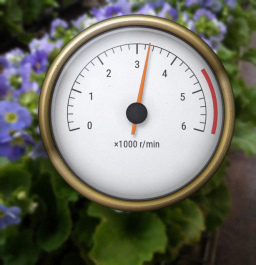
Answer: 3300rpm
